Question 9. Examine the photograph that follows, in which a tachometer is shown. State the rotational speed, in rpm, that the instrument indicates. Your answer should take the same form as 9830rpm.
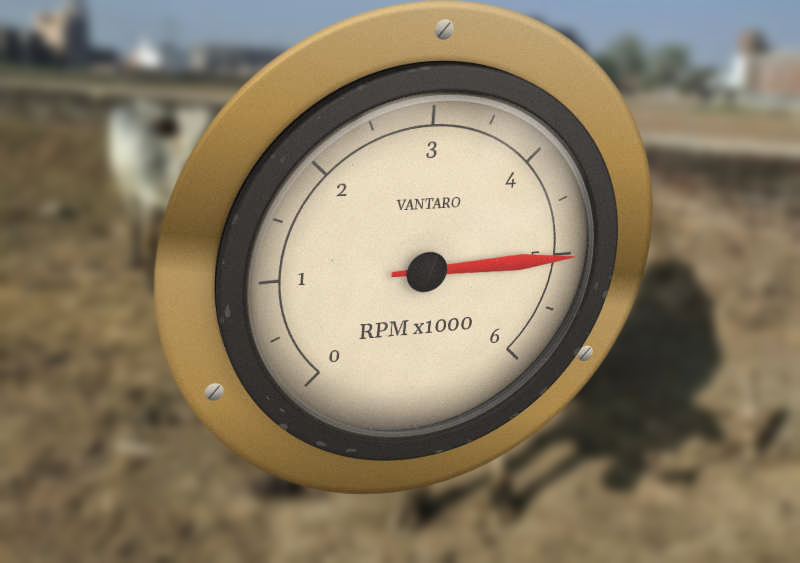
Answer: 5000rpm
